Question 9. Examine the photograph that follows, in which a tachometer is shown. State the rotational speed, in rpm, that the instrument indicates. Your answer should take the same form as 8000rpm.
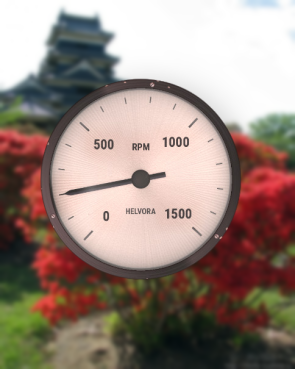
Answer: 200rpm
